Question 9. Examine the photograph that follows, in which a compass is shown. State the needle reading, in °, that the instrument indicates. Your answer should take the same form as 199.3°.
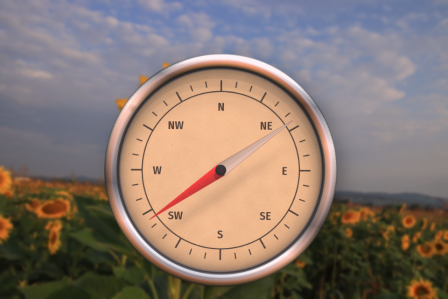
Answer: 235°
